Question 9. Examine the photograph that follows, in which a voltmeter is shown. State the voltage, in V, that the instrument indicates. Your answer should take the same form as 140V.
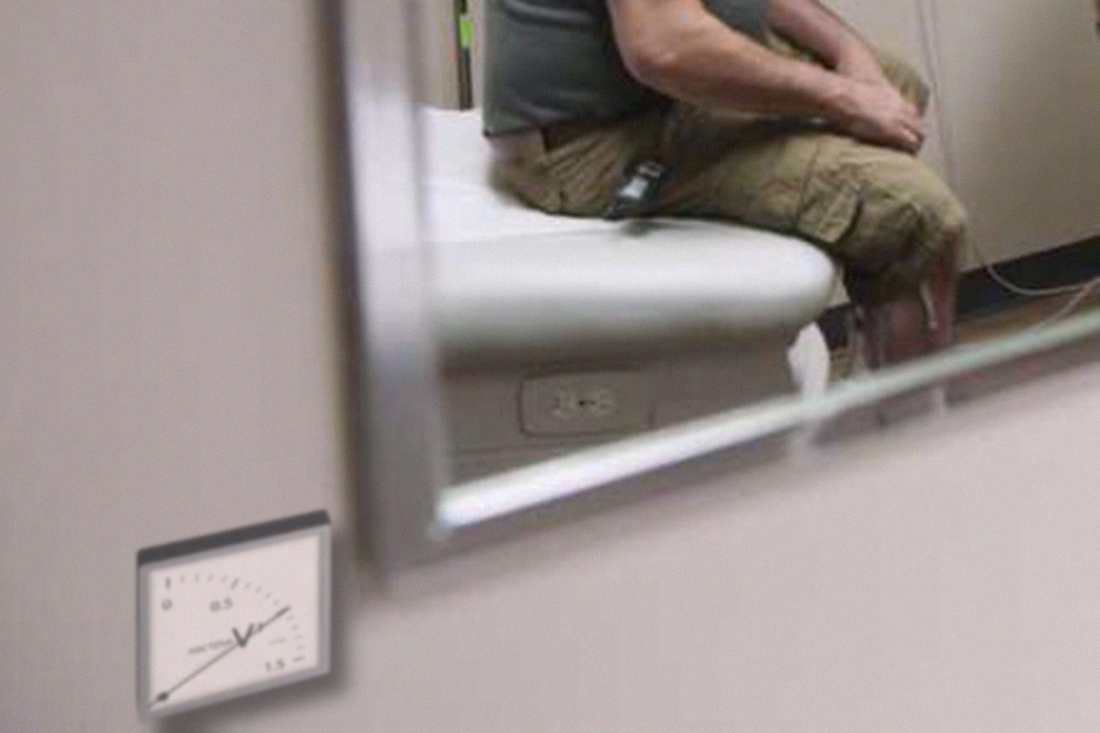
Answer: 1V
